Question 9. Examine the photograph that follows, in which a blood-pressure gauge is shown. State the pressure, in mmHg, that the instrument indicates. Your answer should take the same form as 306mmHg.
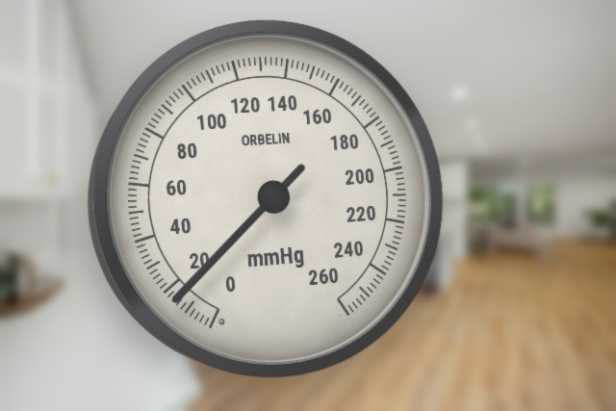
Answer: 16mmHg
